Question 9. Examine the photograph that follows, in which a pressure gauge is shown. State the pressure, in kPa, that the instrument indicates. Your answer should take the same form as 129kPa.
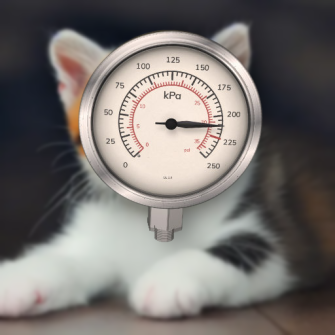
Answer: 210kPa
